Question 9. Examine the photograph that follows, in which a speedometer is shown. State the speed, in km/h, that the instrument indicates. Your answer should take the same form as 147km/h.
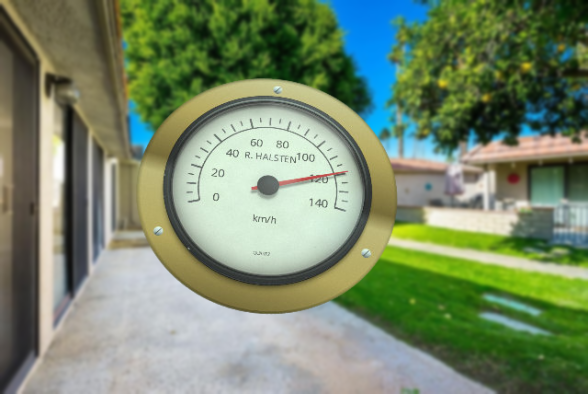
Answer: 120km/h
